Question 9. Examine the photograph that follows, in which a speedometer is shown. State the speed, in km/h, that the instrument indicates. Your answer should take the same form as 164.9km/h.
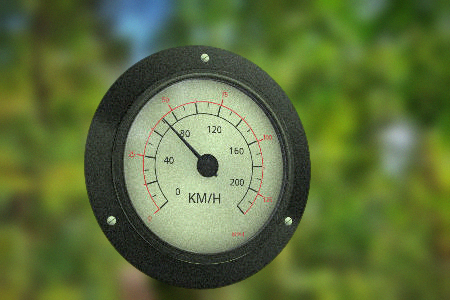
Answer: 70km/h
